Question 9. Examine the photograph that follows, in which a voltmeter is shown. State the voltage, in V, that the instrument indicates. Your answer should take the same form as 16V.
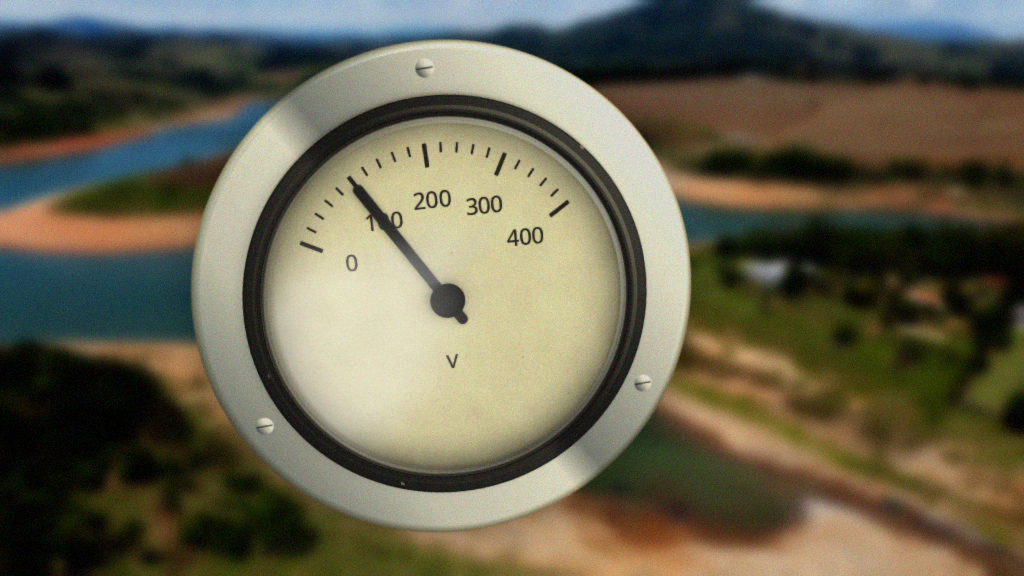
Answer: 100V
